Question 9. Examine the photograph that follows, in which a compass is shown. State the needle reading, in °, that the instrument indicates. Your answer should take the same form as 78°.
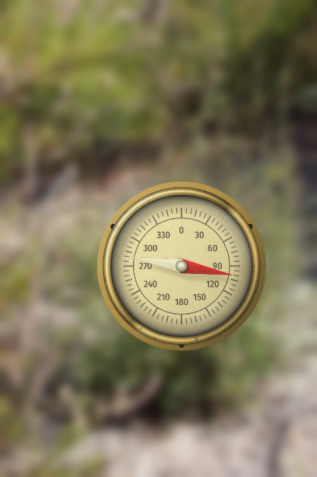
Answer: 100°
